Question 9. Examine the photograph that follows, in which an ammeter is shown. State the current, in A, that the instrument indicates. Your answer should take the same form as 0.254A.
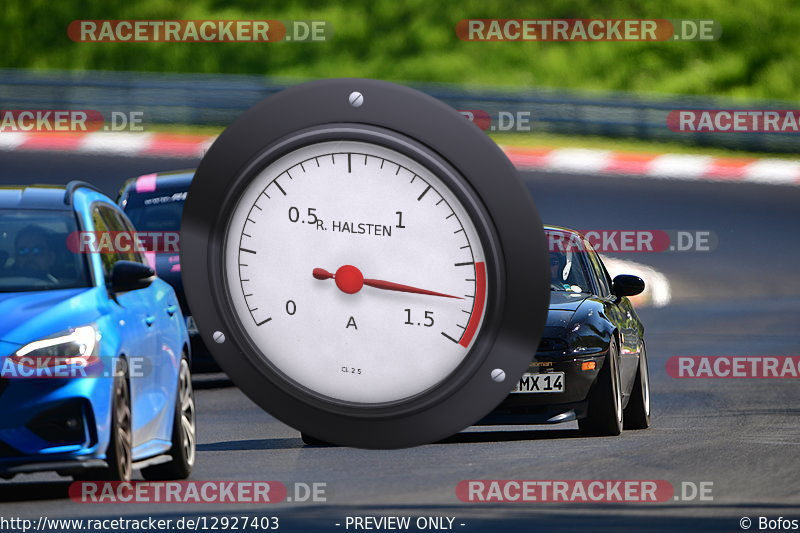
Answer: 1.35A
